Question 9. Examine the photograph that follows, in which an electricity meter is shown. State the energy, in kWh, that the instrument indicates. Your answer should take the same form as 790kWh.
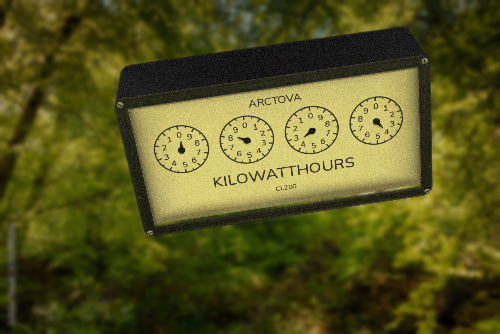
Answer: 9834kWh
